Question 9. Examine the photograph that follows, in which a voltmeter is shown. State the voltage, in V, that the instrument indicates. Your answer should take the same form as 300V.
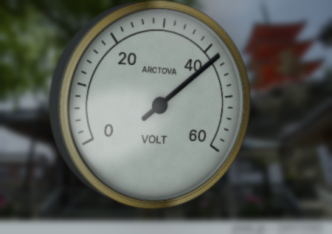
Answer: 42V
